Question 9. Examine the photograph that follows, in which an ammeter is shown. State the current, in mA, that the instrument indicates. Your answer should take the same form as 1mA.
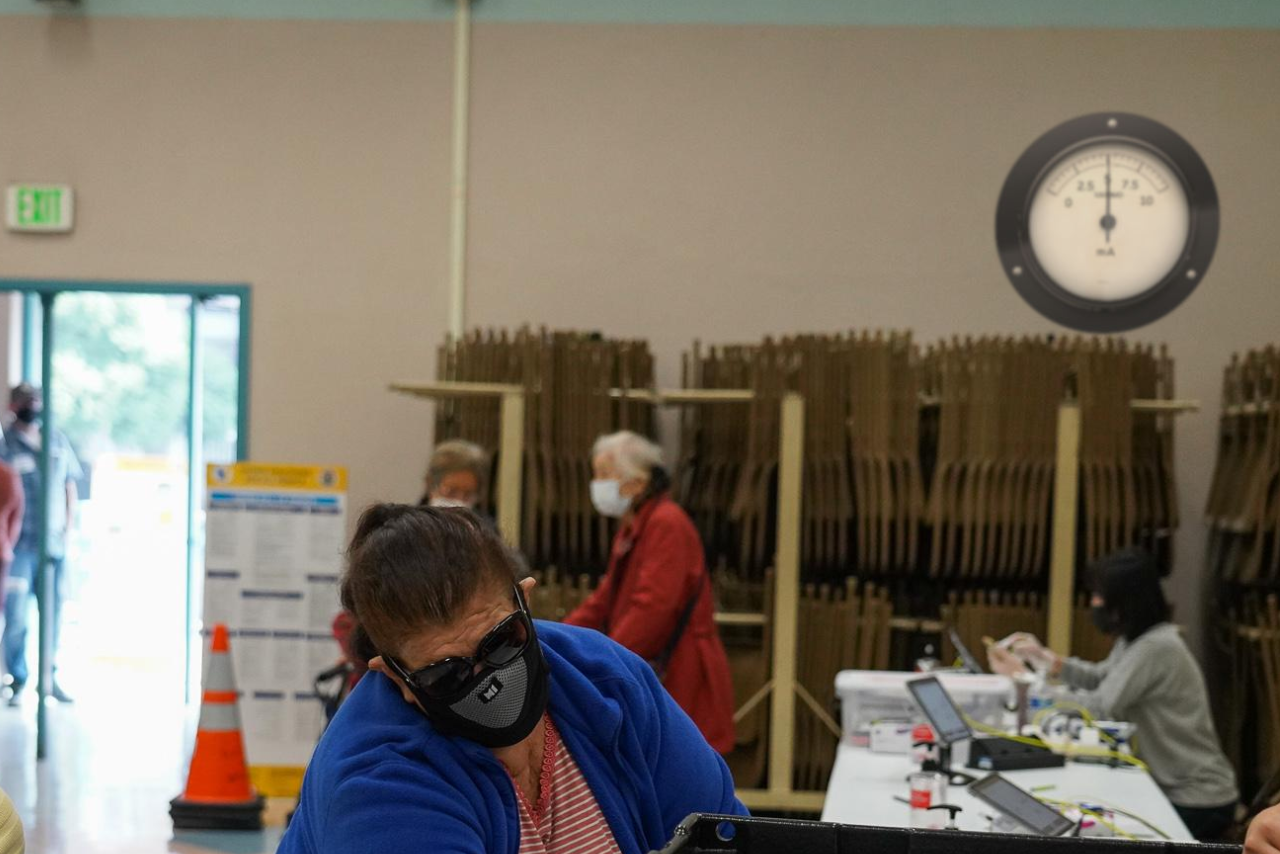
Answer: 5mA
